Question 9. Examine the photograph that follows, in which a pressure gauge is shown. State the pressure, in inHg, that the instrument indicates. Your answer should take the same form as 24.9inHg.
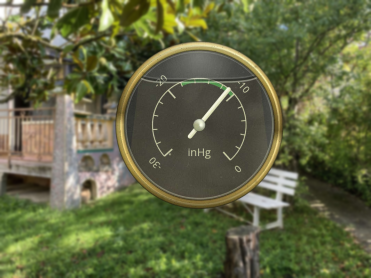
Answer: -11inHg
